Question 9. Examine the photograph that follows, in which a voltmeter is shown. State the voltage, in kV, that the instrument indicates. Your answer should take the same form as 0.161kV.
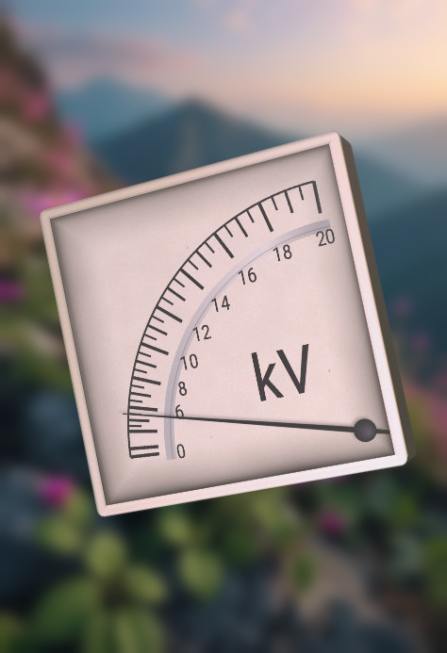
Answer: 5.5kV
